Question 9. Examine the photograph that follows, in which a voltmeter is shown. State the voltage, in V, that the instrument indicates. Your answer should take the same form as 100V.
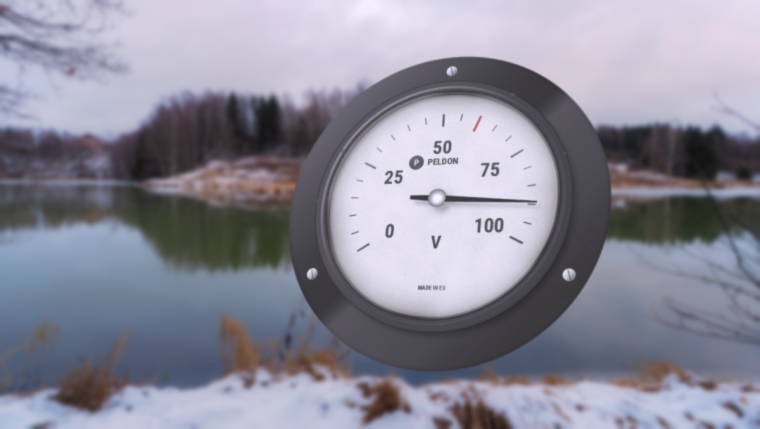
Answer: 90V
